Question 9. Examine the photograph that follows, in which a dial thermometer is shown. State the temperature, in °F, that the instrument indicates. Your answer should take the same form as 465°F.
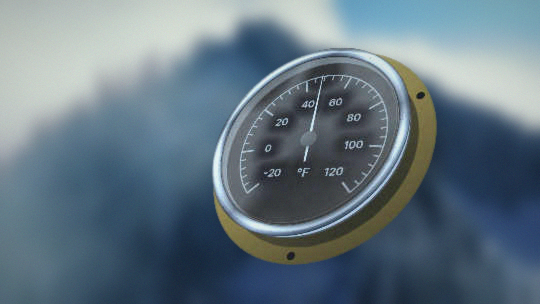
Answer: 48°F
